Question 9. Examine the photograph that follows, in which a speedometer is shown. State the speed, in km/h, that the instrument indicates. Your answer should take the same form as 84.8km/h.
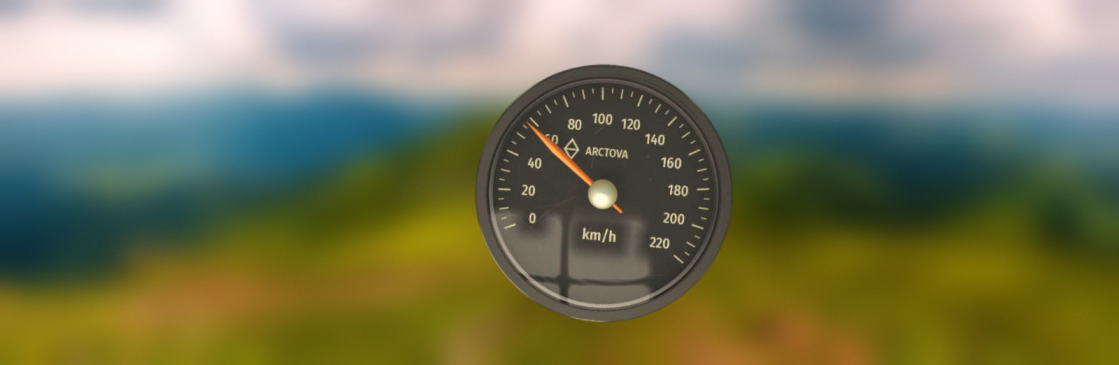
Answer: 57.5km/h
